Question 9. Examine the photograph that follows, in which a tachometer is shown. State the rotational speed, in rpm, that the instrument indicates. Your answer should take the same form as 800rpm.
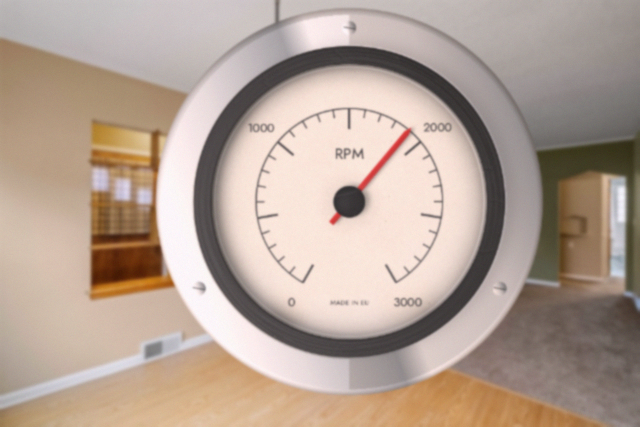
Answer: 1900rpm
